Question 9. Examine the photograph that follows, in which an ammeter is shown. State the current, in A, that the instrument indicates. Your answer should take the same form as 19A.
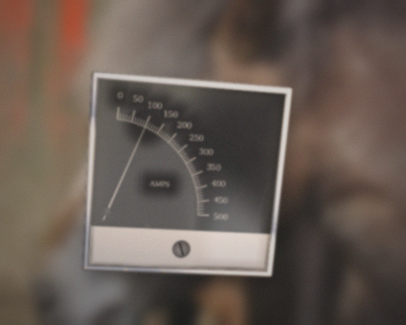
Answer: 100A
